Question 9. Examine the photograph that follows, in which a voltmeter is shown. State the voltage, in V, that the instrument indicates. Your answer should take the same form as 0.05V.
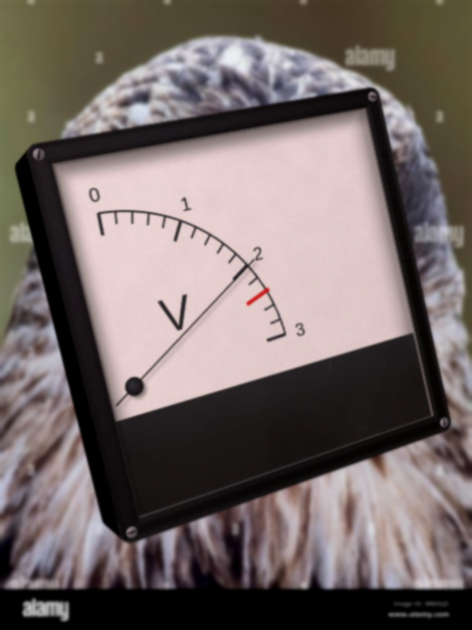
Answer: 2V
